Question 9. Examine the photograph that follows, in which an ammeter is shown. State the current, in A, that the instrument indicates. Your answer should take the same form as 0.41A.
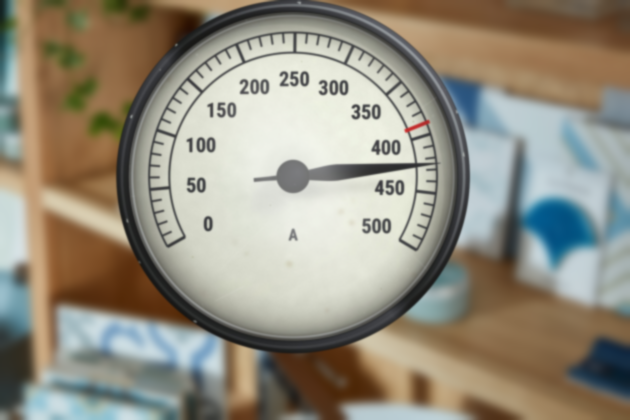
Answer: 425A
